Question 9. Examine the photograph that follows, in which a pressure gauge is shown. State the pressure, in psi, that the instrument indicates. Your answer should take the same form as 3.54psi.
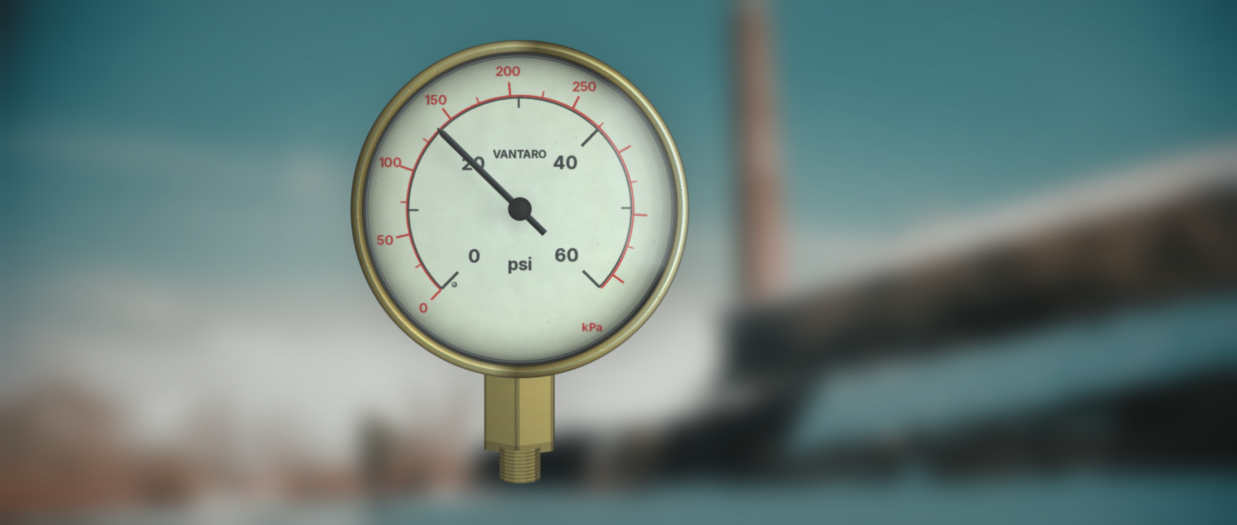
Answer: 20psi
